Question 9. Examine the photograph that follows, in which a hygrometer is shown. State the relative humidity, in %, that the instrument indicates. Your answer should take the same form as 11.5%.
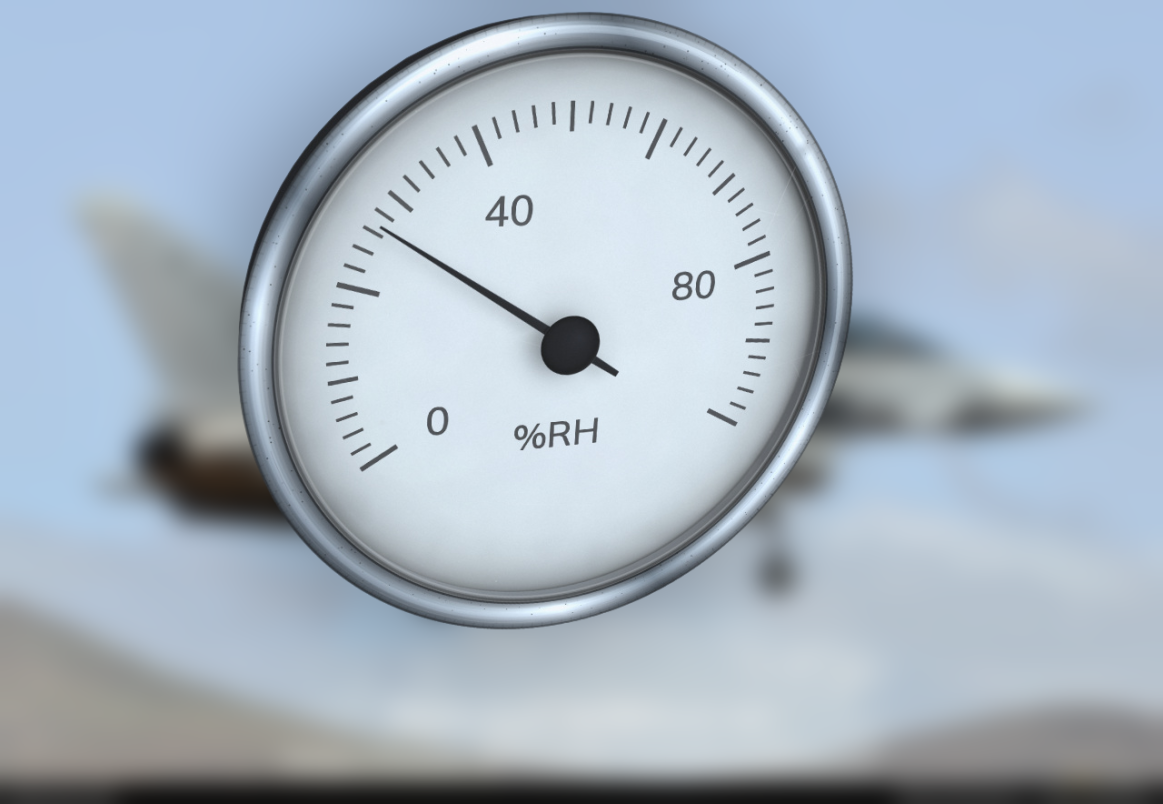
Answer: 27%
